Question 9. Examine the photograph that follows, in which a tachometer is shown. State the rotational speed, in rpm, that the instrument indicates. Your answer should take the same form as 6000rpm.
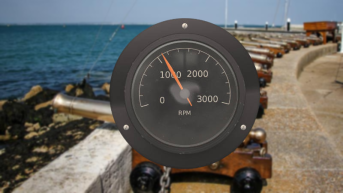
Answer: 1100rpm
